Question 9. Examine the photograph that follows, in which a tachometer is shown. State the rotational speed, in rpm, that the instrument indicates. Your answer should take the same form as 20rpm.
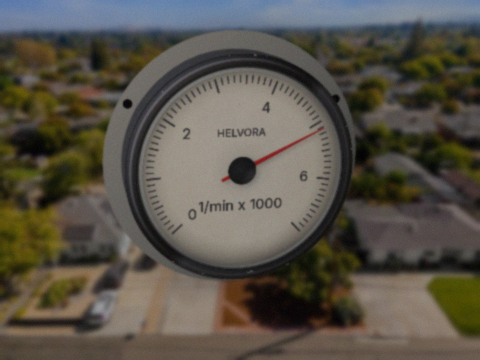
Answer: 5100rpm
